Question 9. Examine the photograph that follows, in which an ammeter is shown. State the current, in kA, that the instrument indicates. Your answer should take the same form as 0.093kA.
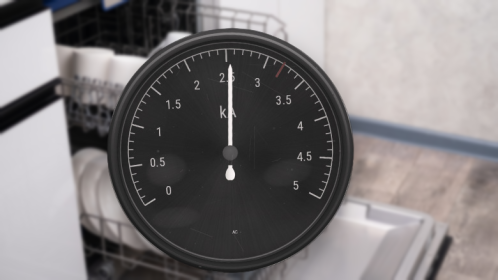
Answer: 2.55kA
